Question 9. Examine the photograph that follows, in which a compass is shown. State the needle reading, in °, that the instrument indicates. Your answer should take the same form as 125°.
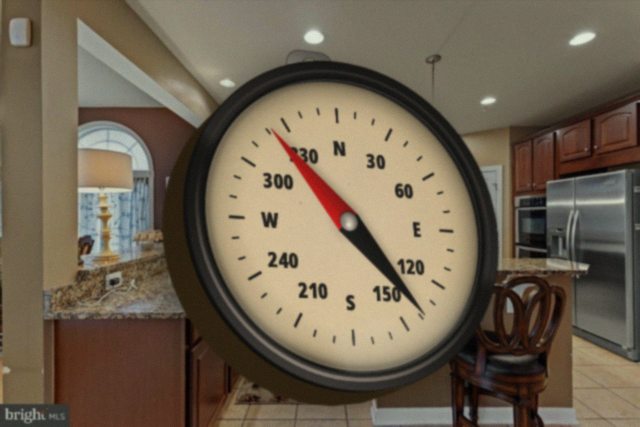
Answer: 320°
